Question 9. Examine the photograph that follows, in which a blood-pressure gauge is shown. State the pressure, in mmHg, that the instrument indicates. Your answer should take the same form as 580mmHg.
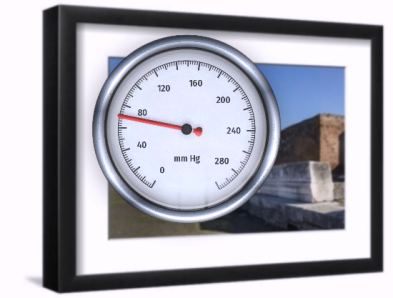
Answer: 70mmHg
